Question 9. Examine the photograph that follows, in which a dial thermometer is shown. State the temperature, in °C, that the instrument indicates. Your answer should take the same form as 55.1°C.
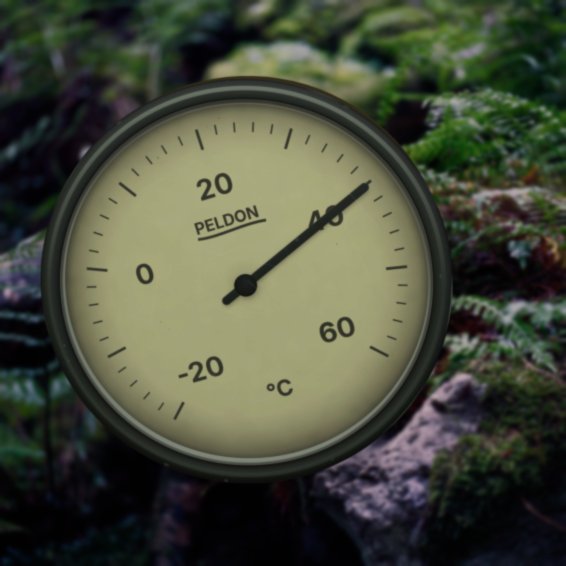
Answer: 40°C
